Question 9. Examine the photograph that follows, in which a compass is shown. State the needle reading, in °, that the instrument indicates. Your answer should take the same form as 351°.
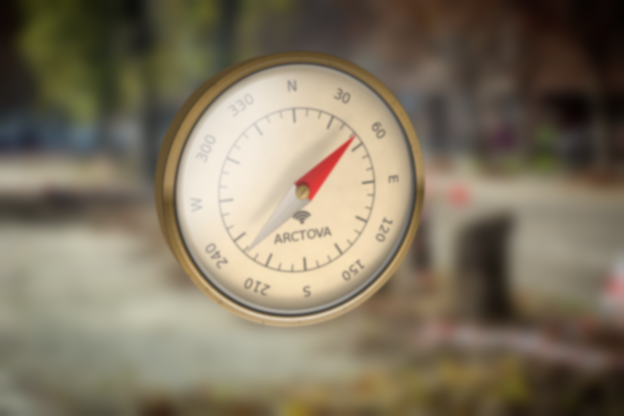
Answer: 50°
